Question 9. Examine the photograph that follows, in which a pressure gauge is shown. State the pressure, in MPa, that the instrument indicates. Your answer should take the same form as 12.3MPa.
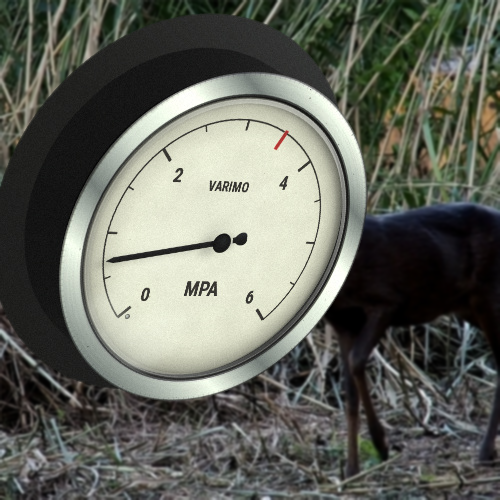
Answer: 0.75MPa
